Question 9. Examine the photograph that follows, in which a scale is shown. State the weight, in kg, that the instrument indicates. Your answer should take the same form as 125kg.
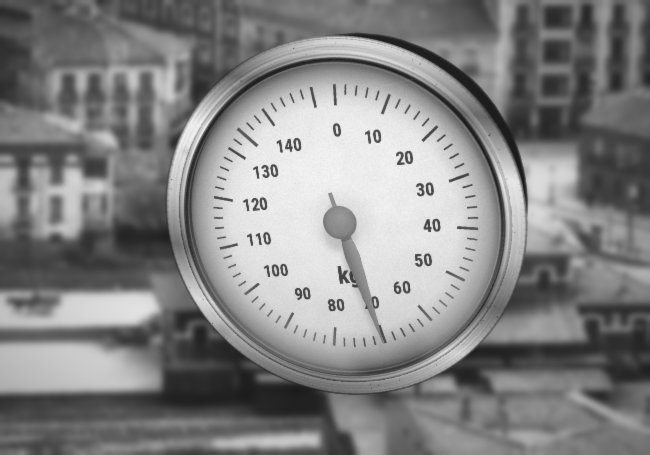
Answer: 70kg
